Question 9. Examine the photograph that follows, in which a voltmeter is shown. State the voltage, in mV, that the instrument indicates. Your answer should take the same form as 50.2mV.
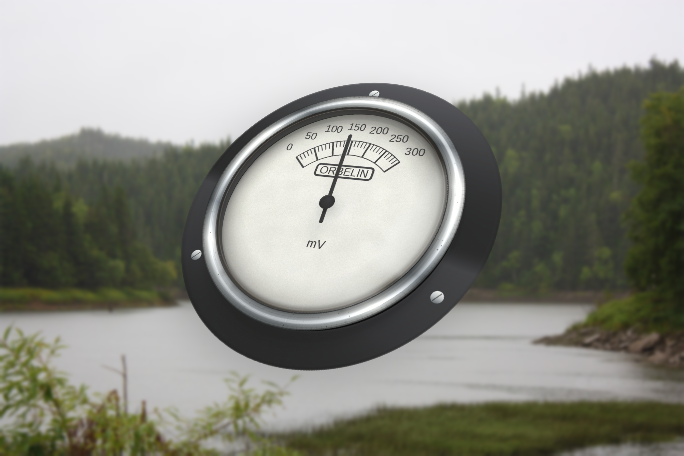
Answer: 150mV
